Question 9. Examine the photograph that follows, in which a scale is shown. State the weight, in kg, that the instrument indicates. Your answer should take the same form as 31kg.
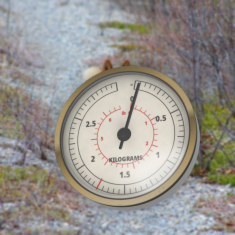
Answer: 0.05kg
